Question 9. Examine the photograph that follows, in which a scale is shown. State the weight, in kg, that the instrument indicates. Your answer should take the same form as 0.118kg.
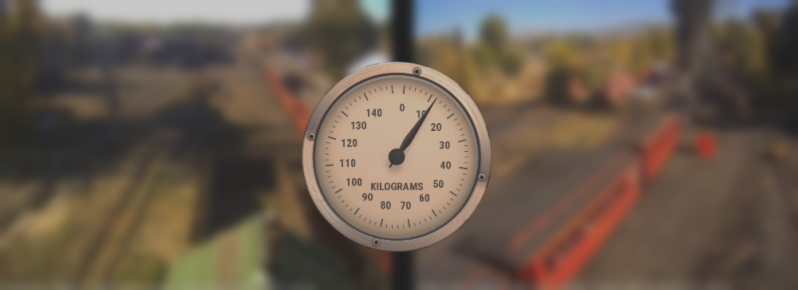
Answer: 12kg
